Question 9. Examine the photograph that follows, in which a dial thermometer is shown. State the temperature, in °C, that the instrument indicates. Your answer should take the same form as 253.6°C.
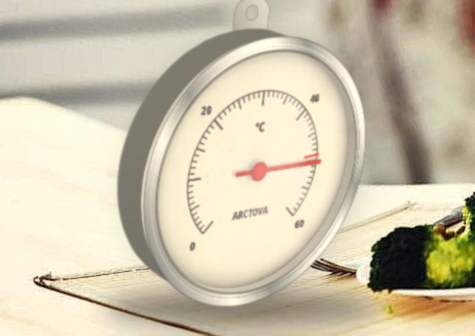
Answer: 50°C
